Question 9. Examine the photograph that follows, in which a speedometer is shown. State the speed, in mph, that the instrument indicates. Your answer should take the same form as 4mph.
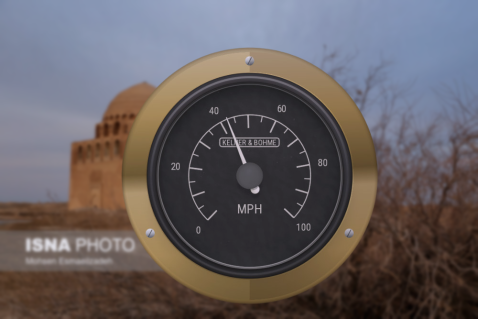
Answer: 42.5mph
